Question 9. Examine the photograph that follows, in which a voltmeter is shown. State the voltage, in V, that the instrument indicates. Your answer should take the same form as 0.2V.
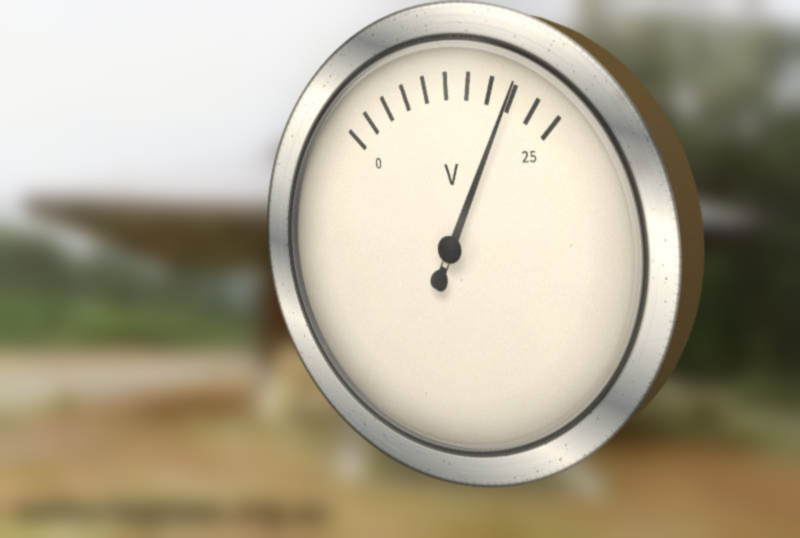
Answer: 20V
